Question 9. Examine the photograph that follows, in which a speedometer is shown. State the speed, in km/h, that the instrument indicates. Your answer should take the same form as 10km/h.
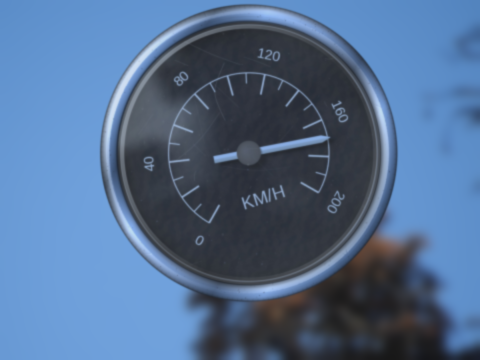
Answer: 170km/h
